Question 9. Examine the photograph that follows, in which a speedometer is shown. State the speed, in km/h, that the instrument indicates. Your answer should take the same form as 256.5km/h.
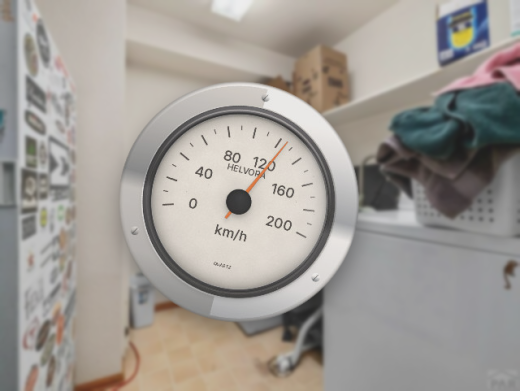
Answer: 125km/h
